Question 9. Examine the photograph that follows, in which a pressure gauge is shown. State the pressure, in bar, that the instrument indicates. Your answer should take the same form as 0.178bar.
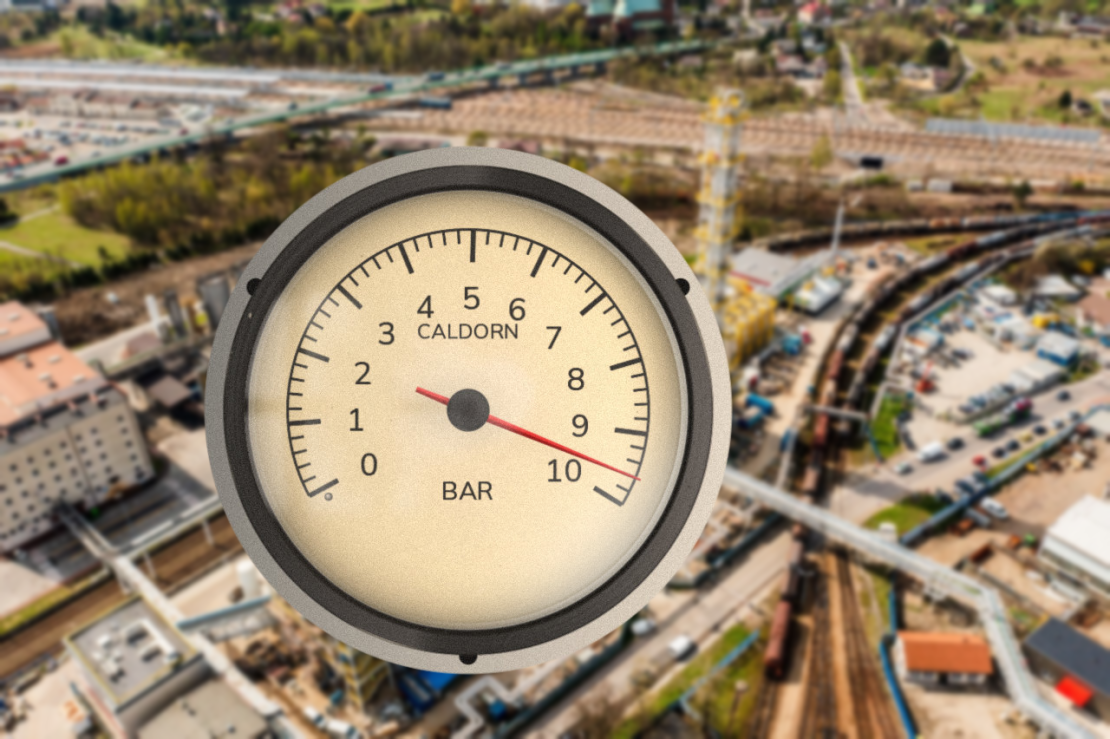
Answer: 9.6bar
